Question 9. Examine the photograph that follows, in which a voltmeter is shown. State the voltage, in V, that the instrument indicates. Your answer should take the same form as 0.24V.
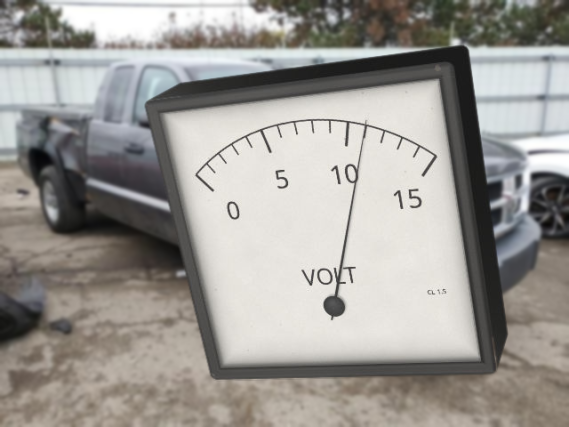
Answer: 11V
